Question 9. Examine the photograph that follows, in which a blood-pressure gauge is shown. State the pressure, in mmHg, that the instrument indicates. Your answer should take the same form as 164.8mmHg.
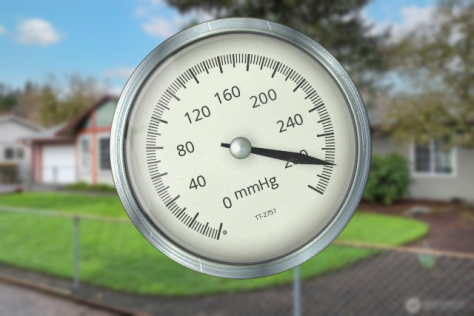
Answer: 280mmHg
